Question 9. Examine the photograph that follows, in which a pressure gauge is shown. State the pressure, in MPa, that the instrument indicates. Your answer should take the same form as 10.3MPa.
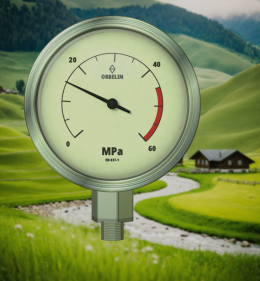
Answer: 15MPa
